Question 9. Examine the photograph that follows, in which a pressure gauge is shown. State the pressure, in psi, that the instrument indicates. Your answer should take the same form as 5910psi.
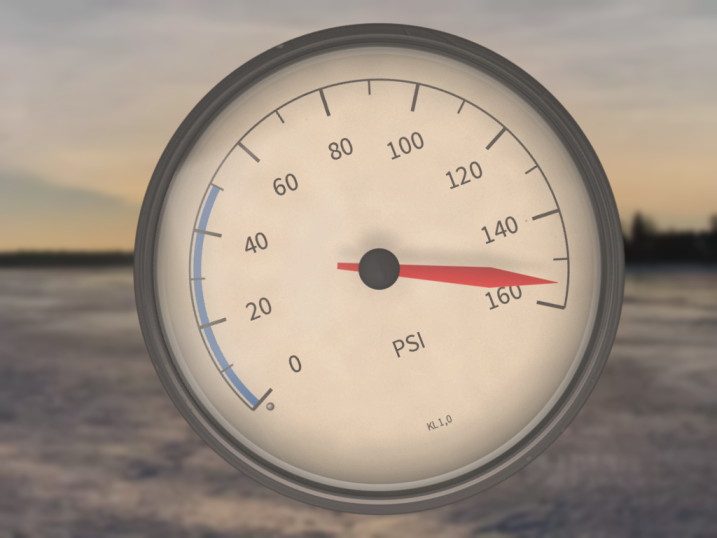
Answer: 155psi
